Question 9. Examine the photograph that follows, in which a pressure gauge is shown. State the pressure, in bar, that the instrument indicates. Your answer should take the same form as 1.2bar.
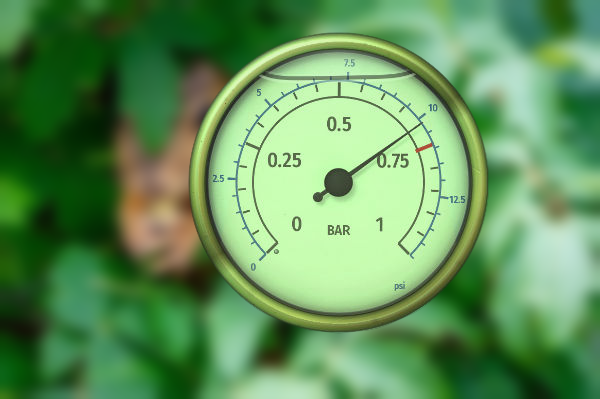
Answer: 0.7bar
